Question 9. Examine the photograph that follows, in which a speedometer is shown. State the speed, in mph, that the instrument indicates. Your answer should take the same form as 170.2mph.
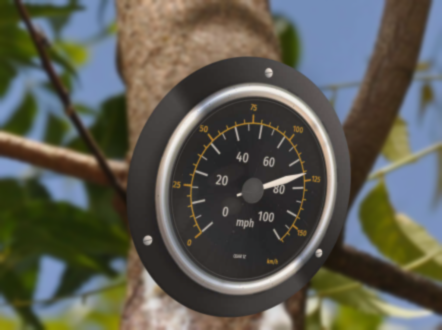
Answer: 75mph
